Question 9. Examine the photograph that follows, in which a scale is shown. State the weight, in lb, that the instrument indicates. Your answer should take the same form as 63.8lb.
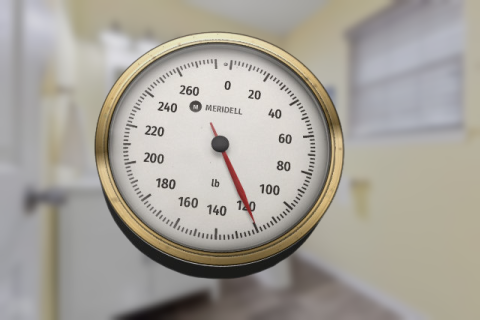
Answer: 120lb
